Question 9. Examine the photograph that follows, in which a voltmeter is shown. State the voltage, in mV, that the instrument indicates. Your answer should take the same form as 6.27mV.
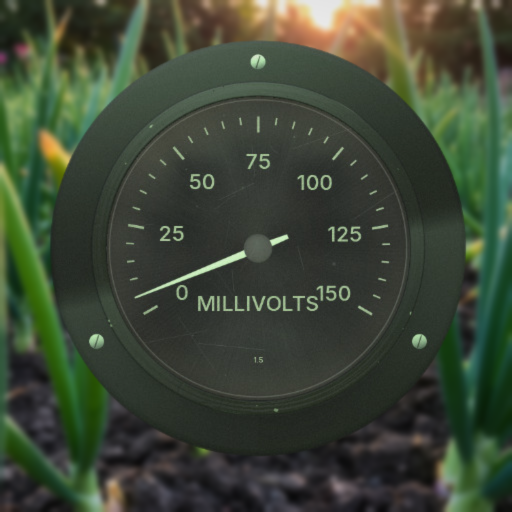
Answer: 5mV
